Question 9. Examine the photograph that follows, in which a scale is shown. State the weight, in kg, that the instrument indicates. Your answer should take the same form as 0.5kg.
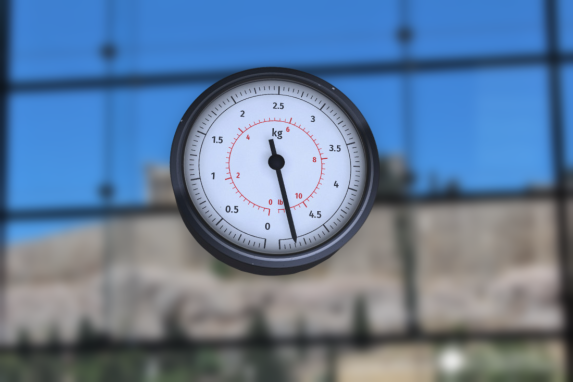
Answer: 4.85kg
